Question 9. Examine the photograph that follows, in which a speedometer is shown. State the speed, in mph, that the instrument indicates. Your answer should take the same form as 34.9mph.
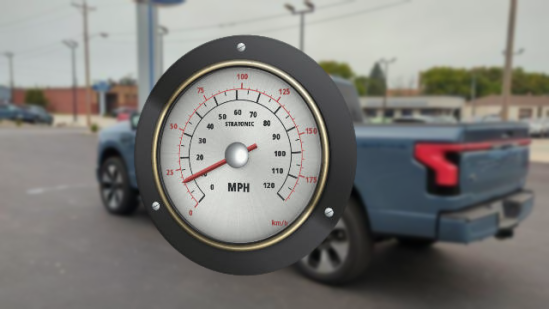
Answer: 10mph
